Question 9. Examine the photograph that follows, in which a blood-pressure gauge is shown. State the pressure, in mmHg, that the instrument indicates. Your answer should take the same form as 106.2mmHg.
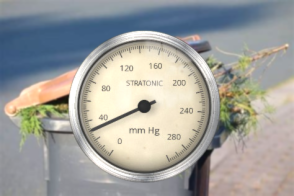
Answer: 30mmHg
